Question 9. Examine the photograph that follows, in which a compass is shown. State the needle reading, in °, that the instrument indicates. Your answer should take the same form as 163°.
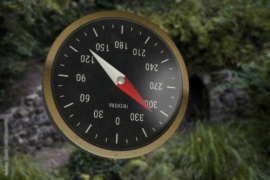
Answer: 310°
